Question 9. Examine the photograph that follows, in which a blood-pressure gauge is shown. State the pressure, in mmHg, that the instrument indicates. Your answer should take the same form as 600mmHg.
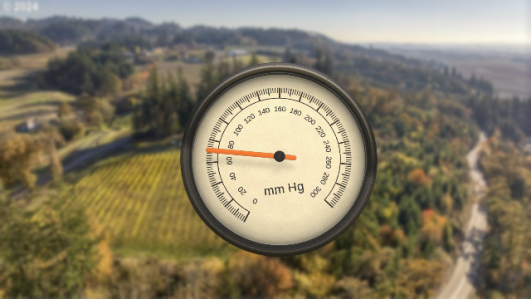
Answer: 70mmHg
